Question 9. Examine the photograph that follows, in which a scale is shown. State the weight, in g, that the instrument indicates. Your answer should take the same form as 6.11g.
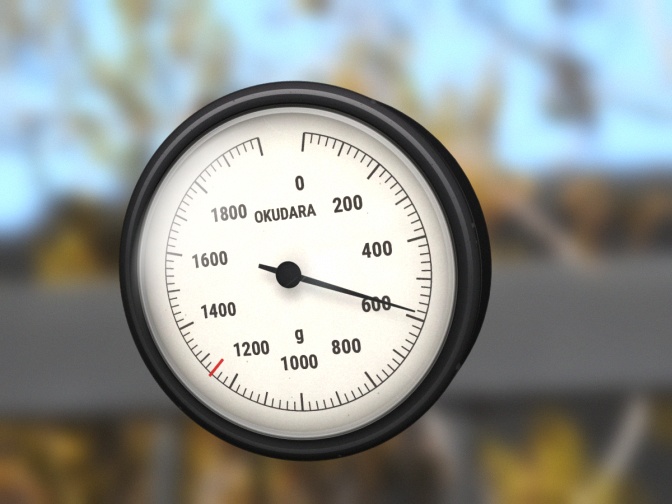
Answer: 580g
